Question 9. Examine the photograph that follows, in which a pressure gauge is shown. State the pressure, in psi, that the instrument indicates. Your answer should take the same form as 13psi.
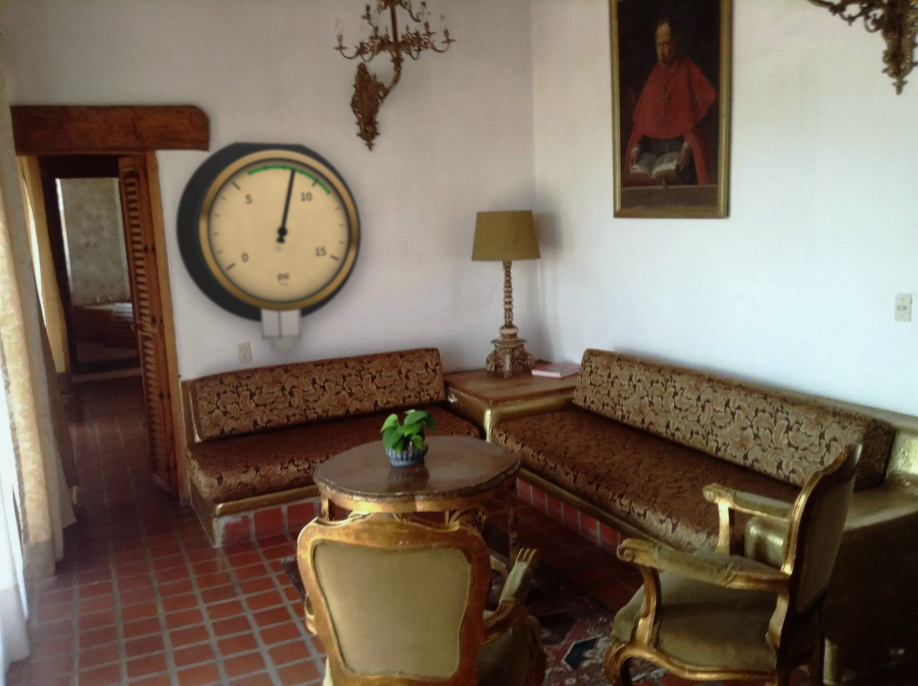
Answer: 8.5psi
